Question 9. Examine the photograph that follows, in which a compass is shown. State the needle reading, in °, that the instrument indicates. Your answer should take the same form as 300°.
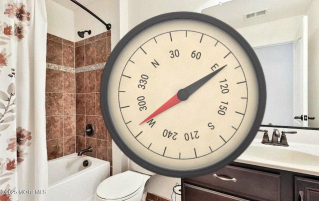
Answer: 277.5°
